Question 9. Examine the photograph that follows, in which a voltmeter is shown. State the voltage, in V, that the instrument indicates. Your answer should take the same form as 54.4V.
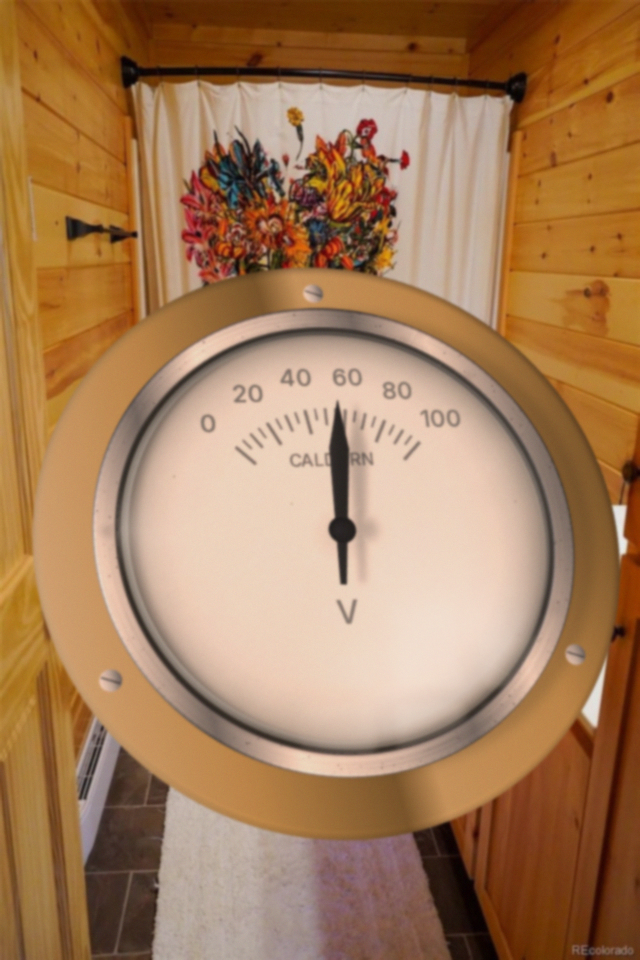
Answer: 55V
